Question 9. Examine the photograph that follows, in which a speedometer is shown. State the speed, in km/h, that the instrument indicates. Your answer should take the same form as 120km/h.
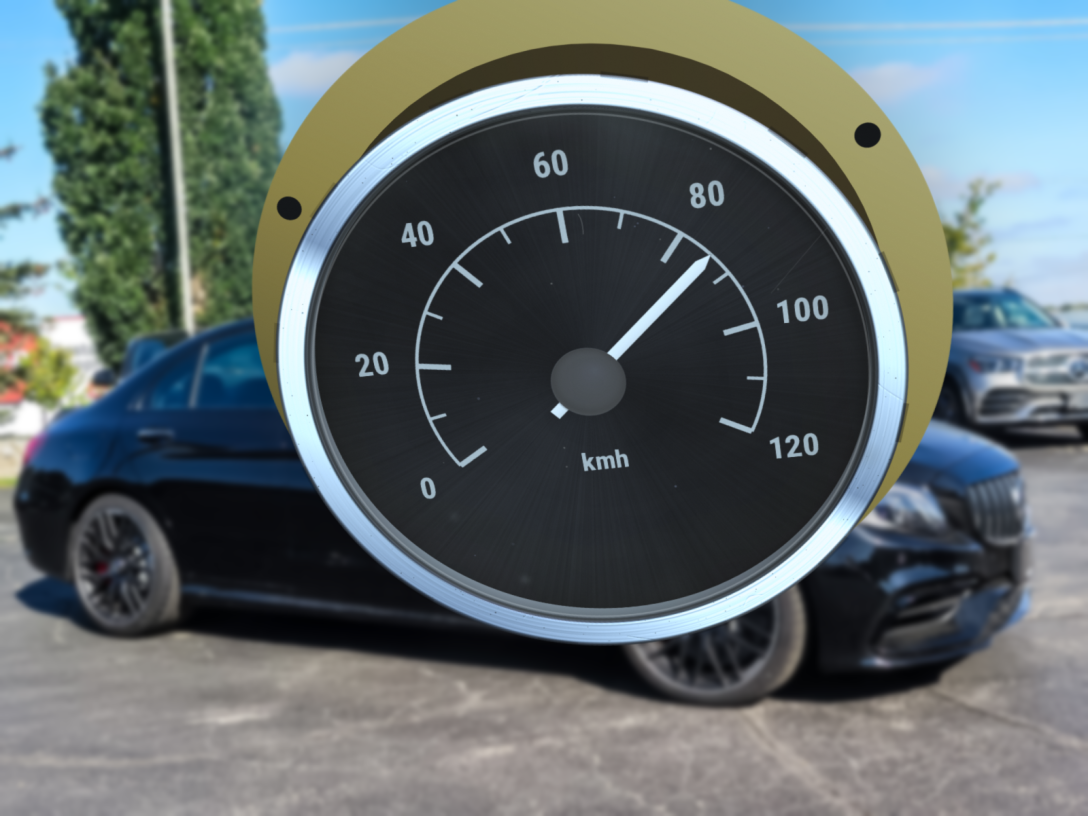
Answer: 85km/h
